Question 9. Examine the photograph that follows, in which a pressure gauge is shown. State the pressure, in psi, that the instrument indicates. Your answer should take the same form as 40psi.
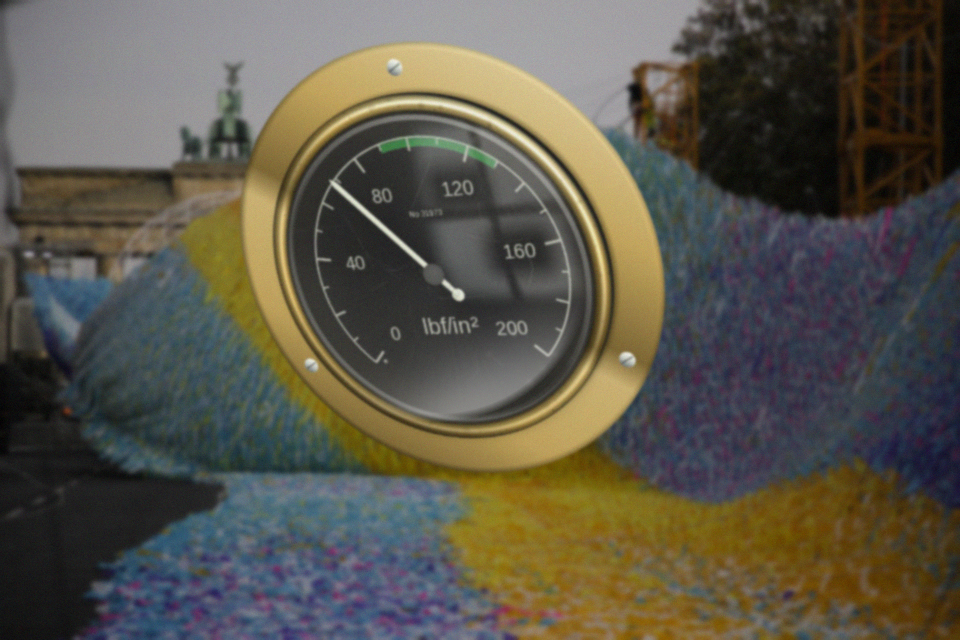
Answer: 70psi
